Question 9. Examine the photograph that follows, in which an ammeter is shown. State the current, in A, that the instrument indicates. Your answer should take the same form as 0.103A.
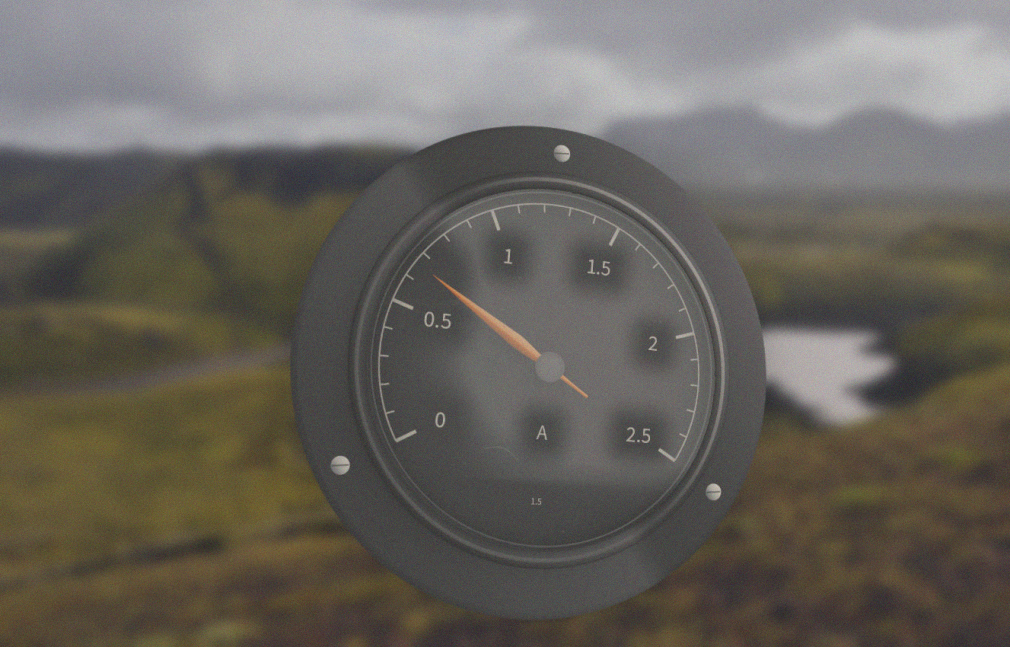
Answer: 0.65A
